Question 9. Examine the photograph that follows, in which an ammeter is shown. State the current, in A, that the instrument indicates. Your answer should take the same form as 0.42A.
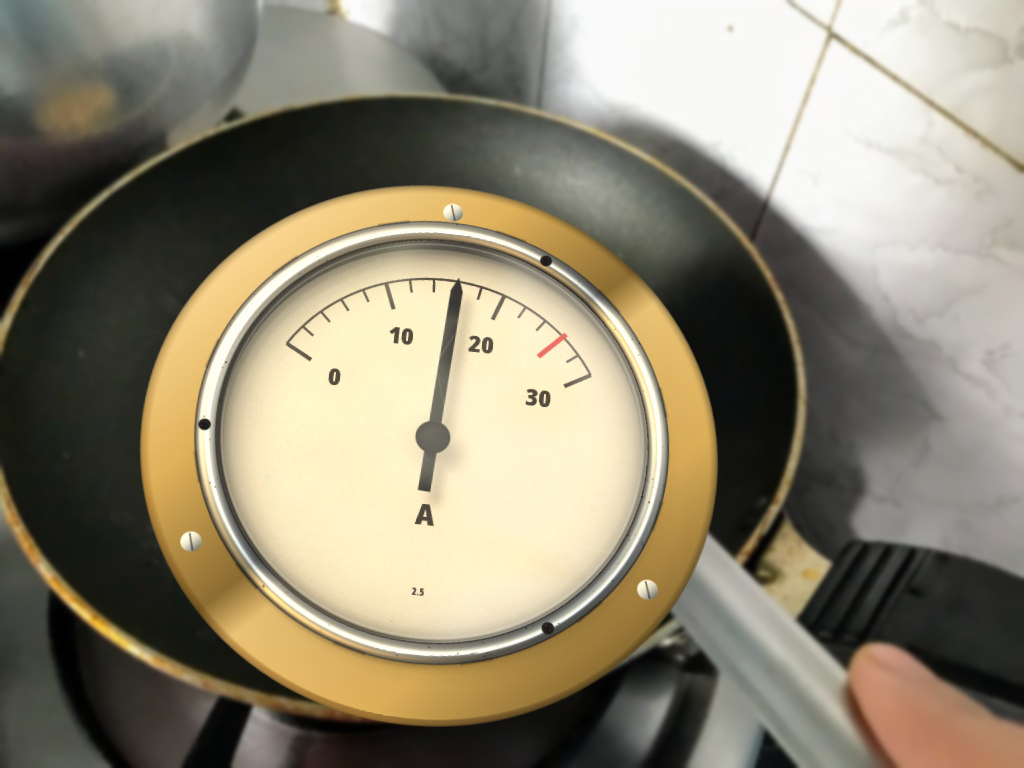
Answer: 16A
